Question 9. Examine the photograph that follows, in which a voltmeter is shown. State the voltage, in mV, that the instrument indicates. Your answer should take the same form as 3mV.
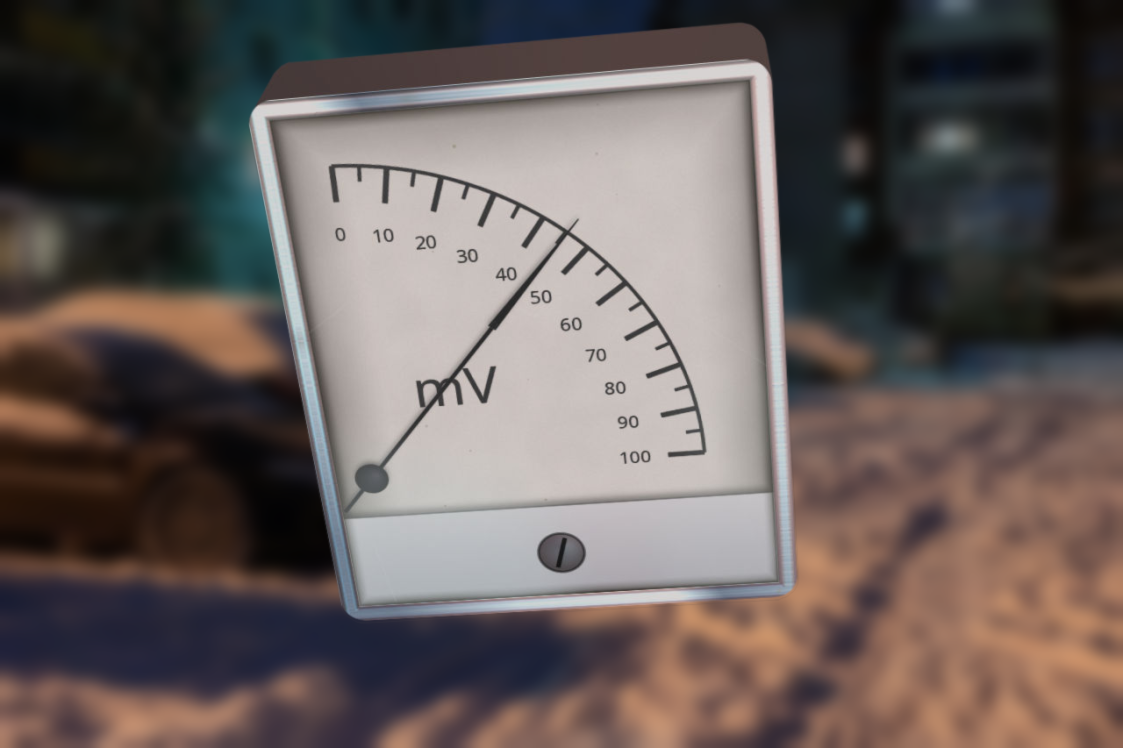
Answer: 45mV
